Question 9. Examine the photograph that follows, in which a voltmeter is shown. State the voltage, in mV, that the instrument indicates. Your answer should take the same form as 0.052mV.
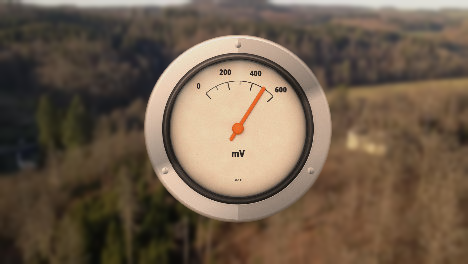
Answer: 500mV
